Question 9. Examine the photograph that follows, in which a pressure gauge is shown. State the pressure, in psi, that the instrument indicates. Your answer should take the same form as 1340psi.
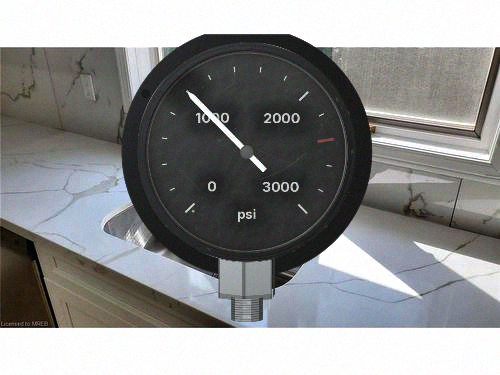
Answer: 1000psi
